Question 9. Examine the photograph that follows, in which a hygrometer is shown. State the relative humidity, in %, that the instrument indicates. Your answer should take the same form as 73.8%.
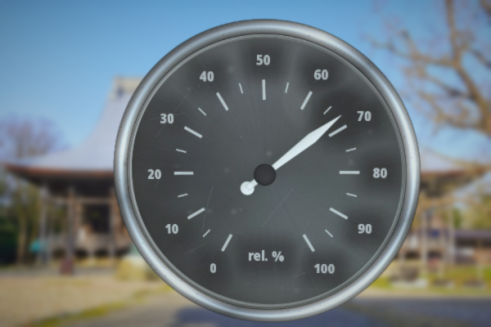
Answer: 67.5%
